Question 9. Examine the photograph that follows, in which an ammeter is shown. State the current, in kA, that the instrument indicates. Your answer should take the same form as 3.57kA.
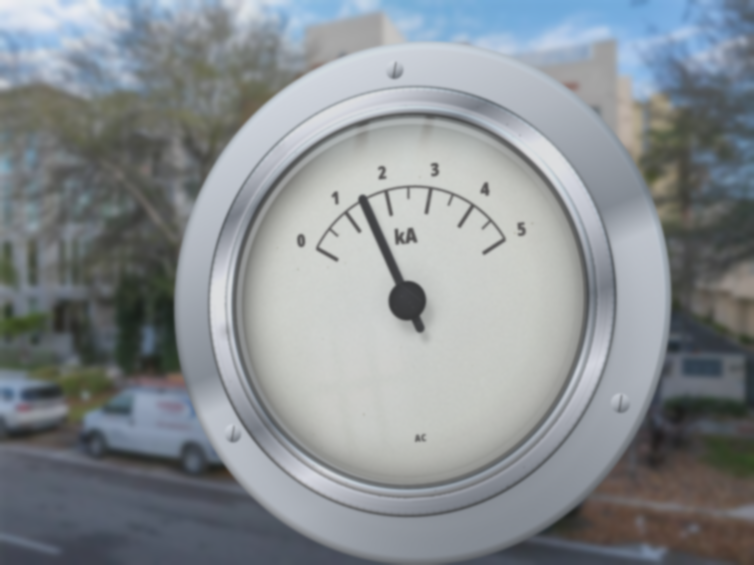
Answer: 1.5kA
